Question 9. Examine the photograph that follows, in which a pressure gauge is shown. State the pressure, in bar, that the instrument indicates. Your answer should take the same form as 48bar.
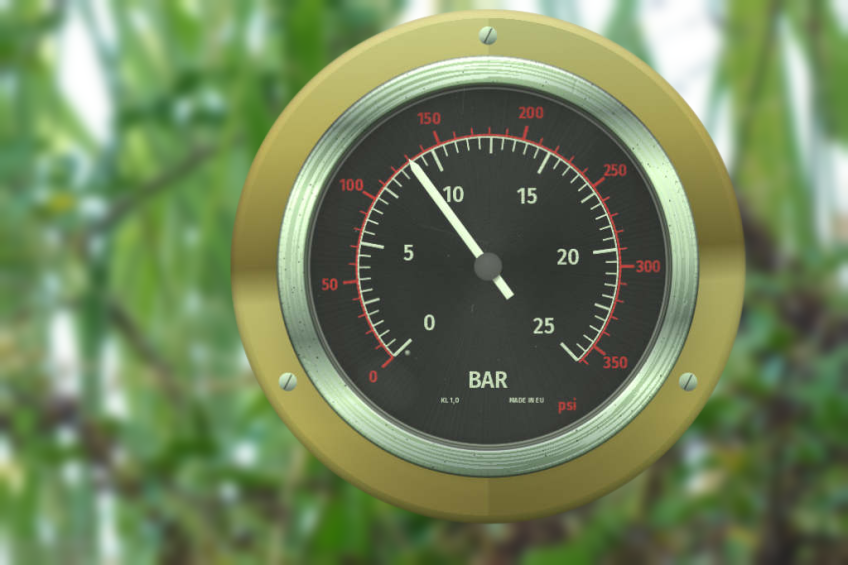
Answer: 9bar
